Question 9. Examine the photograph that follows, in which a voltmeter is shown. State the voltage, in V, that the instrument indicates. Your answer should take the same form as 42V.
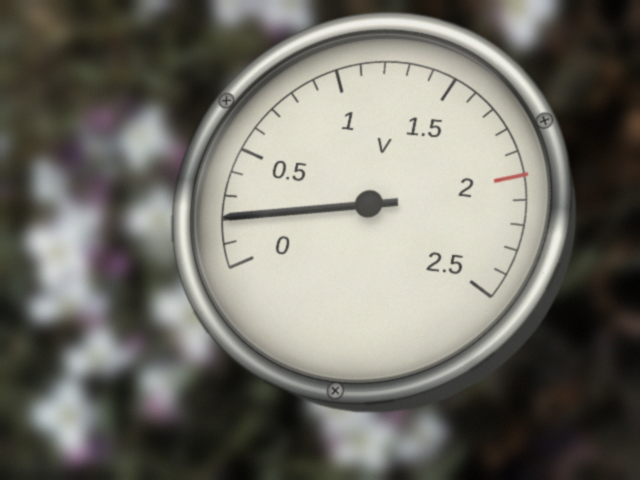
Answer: 0.2V
